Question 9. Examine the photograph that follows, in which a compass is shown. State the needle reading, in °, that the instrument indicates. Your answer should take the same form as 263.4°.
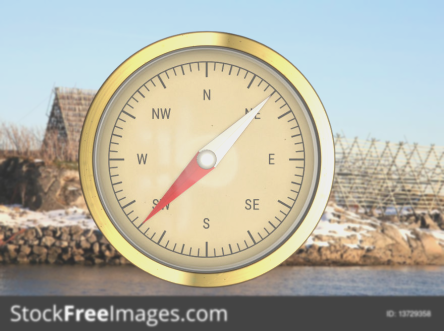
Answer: 225°
